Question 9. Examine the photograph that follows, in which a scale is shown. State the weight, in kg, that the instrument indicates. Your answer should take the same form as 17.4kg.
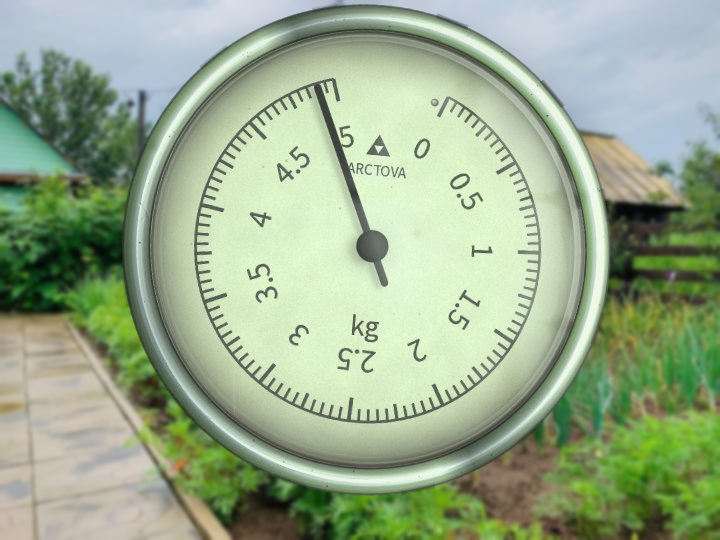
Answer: 4.9kg
